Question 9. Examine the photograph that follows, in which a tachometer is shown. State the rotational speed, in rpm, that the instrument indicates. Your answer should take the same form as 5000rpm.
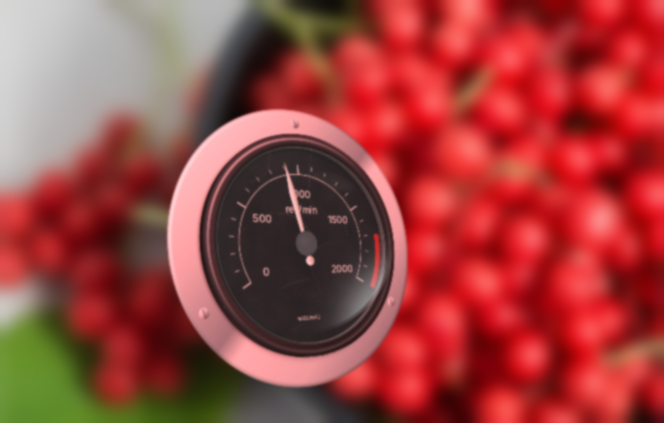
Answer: 900rpm
